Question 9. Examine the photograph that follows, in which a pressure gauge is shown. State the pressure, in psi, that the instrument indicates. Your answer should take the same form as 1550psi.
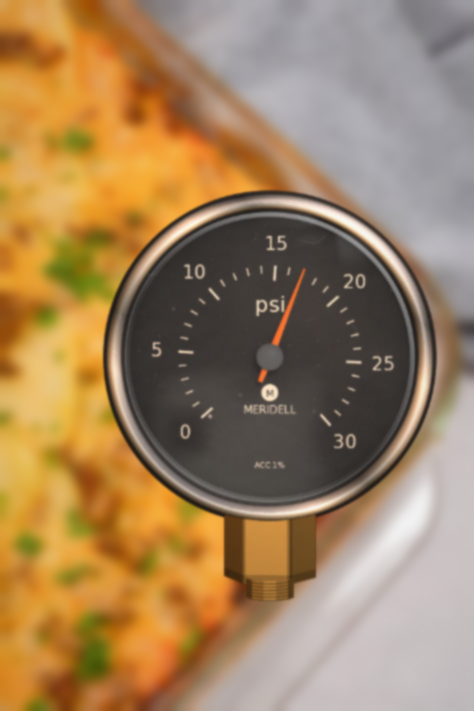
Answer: 17psi
